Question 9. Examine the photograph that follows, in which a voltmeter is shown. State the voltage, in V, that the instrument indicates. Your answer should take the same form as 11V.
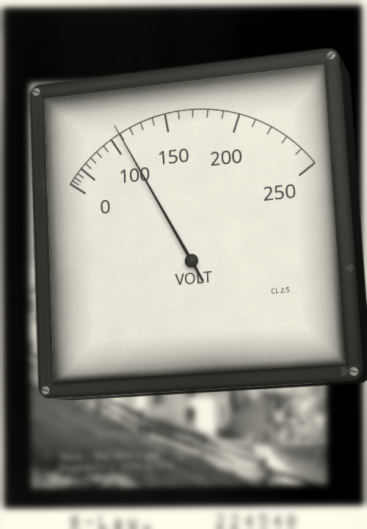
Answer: 110V
